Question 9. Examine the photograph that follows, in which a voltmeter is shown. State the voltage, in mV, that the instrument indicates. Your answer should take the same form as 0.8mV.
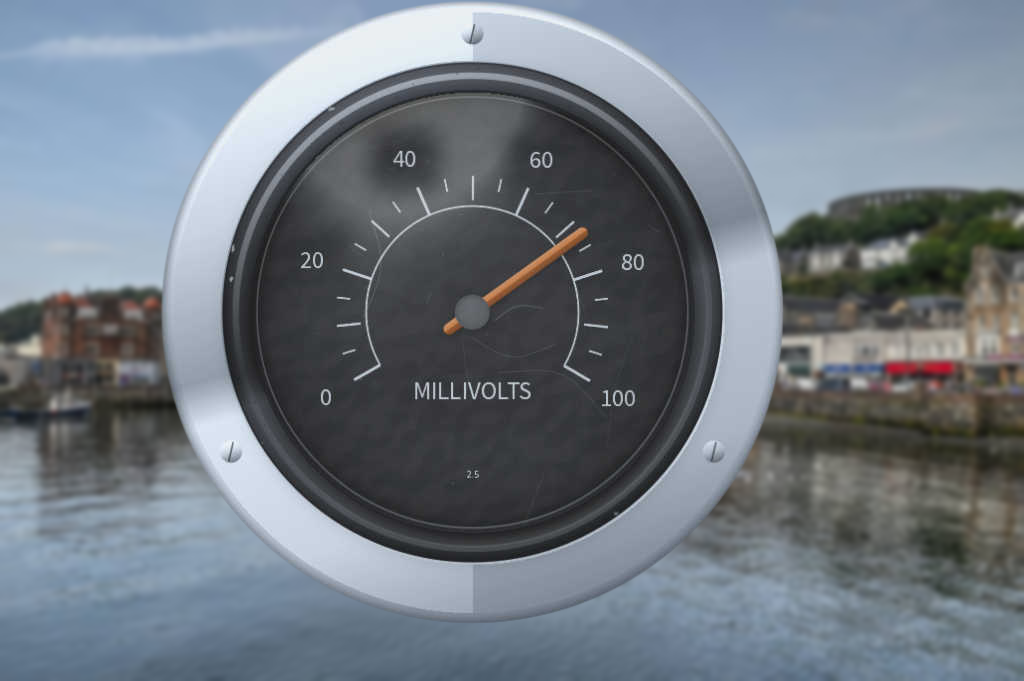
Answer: 72.5mV
